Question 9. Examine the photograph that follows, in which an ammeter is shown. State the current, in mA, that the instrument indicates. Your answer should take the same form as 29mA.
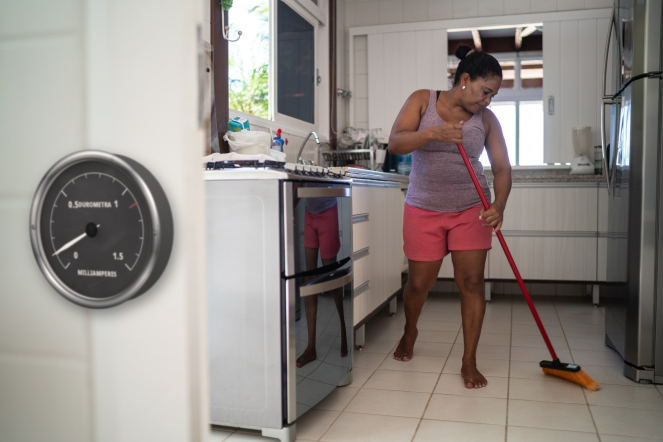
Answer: 0.1mA
